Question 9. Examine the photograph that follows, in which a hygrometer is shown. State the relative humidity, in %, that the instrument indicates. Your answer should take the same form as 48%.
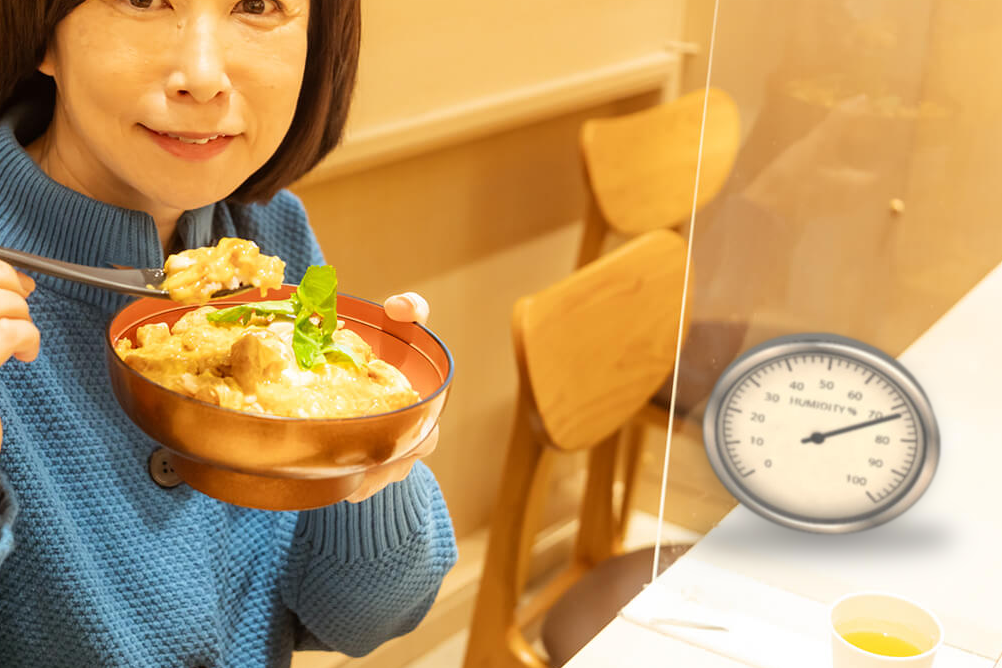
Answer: 72%
